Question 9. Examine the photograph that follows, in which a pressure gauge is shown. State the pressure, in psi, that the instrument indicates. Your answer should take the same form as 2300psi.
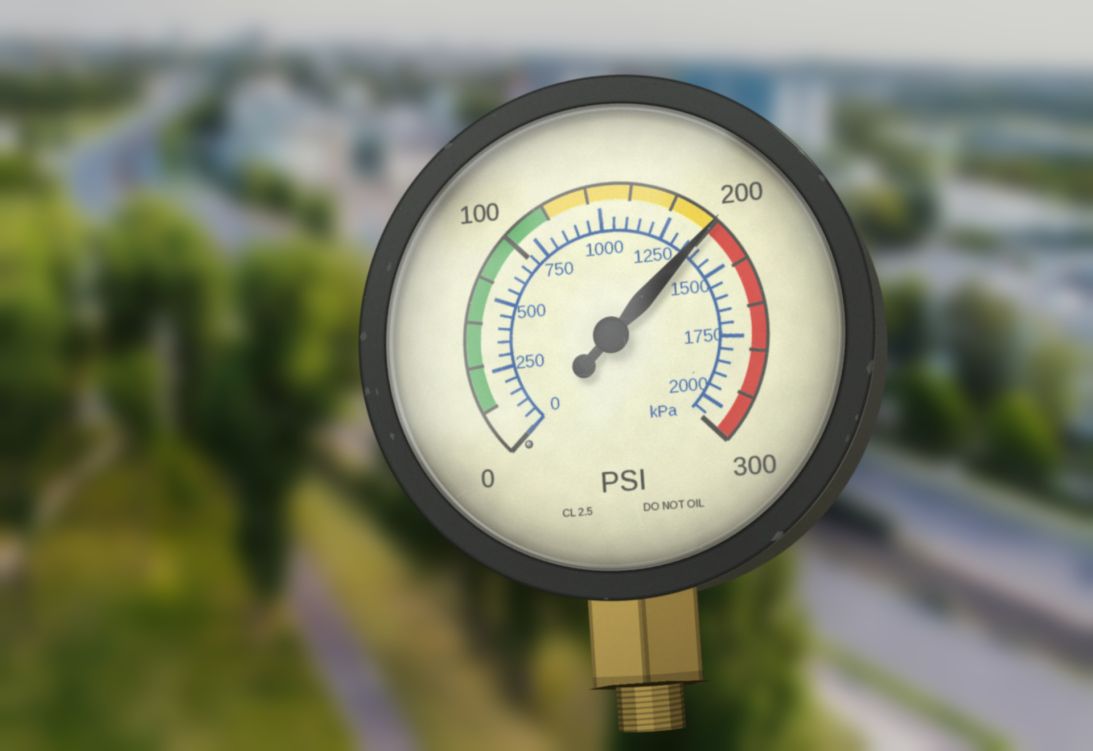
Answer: 200psi
